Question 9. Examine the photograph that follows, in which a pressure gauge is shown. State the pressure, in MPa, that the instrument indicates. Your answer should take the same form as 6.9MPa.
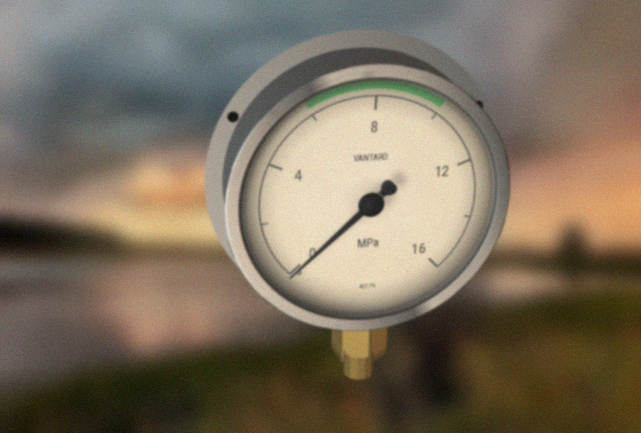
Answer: 0MPa
